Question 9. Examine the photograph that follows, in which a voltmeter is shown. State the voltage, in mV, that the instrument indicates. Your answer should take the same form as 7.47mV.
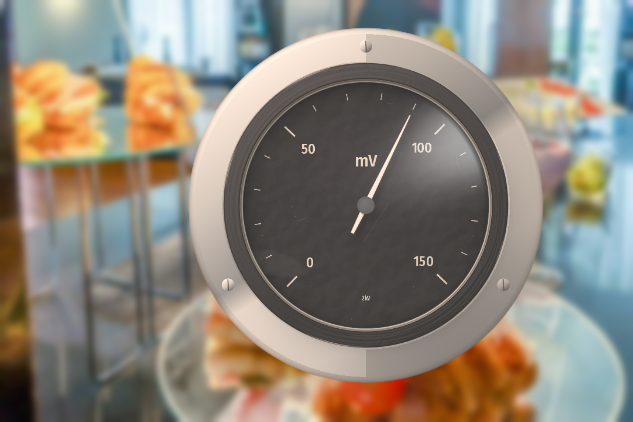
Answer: 90mV
